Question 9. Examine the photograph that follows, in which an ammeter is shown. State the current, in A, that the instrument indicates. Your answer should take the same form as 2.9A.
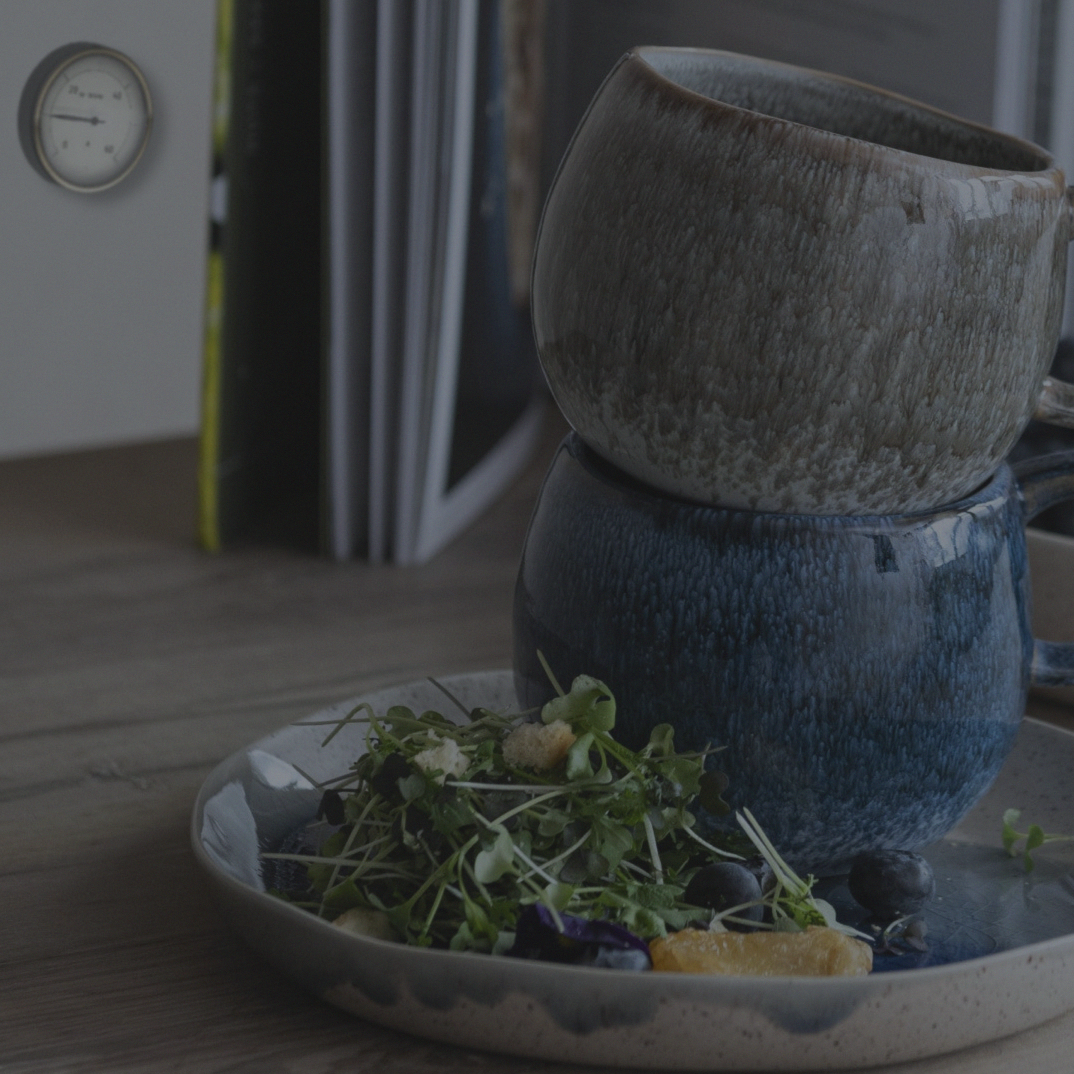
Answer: 10A
